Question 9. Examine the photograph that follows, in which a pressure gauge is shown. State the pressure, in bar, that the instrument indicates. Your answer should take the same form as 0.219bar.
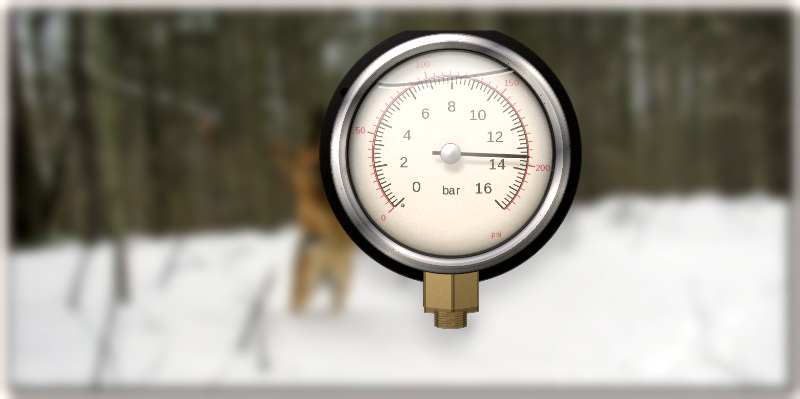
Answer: 13.4bar
